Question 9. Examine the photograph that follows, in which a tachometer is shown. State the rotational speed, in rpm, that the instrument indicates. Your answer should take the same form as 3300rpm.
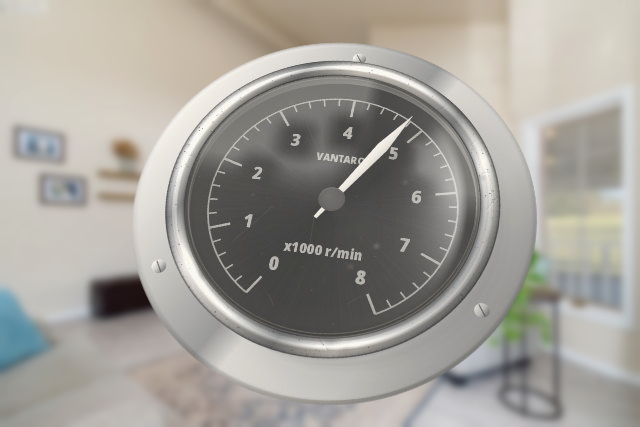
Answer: 4800rpm
